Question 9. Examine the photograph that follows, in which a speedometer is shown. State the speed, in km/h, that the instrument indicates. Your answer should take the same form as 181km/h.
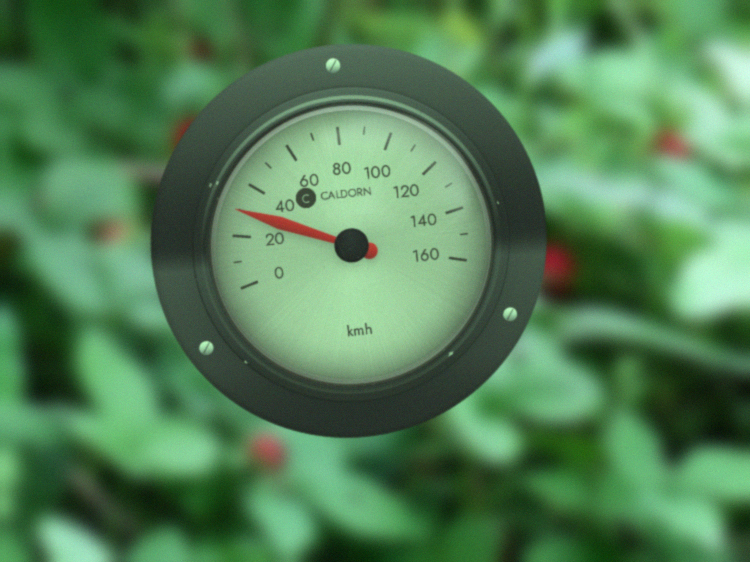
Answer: 30km/h
